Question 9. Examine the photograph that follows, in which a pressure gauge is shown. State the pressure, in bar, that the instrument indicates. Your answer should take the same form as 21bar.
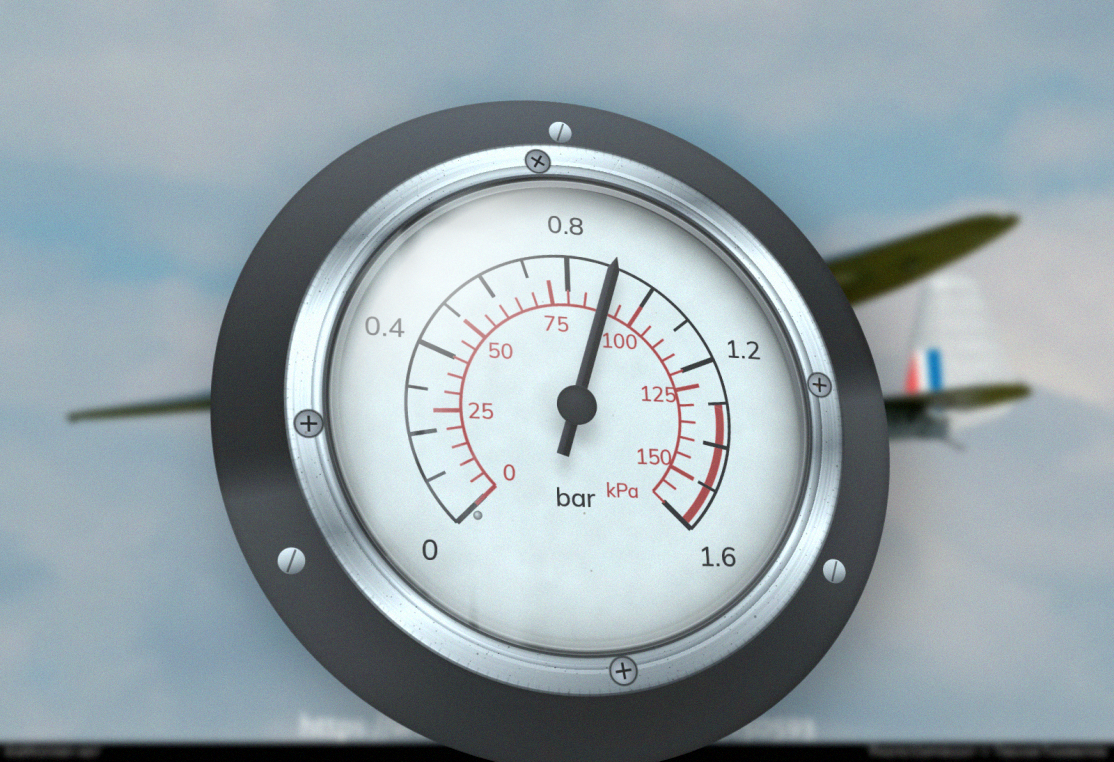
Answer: 0.9bar
